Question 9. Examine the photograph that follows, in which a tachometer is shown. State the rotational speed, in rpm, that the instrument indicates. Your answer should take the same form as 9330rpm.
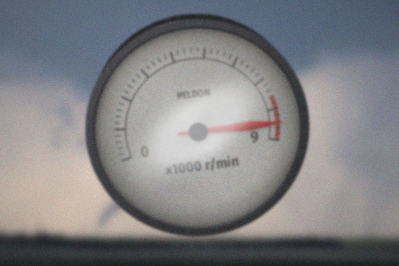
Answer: 8400rpm
